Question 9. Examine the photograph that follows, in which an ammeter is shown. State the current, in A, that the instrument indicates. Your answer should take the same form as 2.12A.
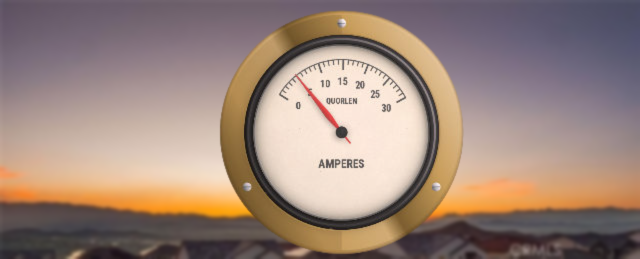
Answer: 5A
